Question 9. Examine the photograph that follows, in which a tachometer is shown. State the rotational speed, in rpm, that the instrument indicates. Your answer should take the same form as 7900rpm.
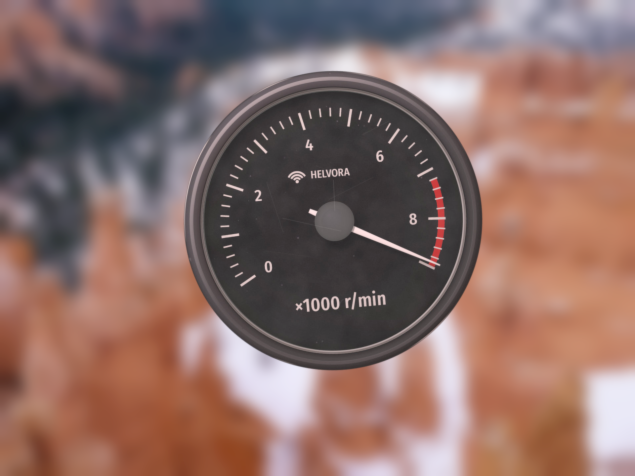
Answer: 8900rpm
